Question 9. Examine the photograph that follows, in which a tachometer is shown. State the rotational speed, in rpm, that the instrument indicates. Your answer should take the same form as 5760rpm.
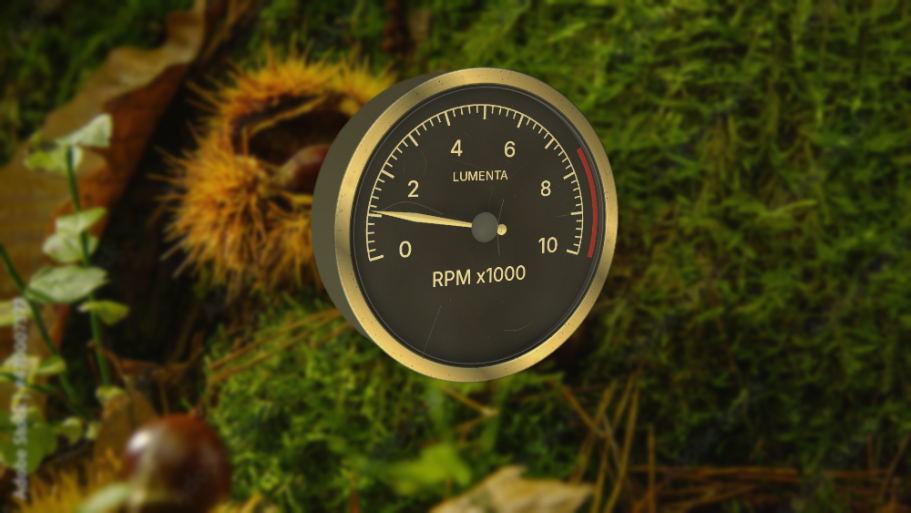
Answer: 1100rpm
